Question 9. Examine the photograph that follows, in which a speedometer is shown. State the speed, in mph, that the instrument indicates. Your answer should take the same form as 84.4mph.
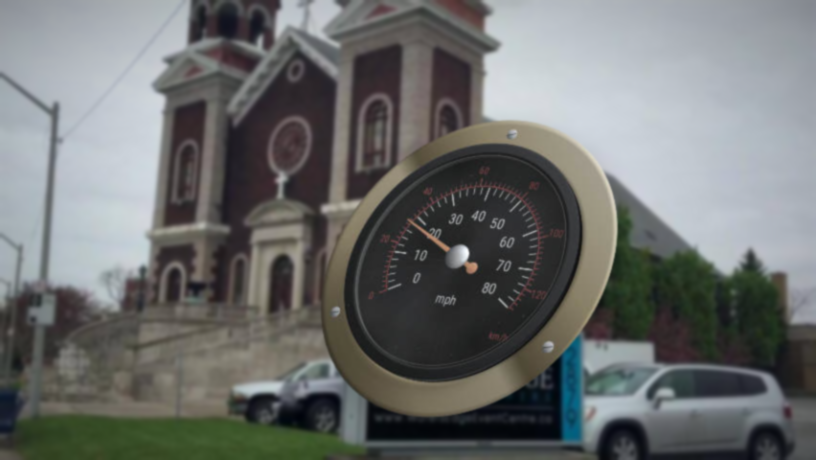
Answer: 18mph
